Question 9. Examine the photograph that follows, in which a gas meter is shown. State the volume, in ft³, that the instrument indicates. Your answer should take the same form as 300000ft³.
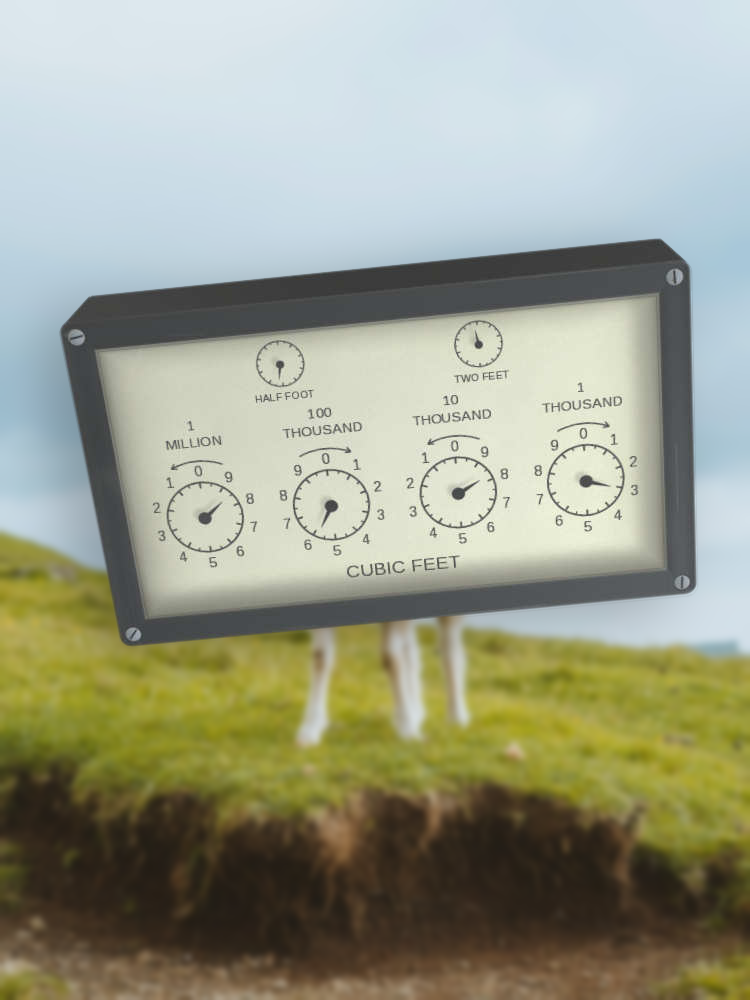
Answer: 858300ft³
